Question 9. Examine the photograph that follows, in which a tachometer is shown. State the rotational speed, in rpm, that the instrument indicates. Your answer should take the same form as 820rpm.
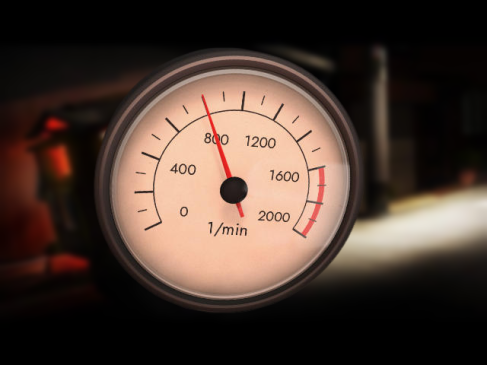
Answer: 800rpm
